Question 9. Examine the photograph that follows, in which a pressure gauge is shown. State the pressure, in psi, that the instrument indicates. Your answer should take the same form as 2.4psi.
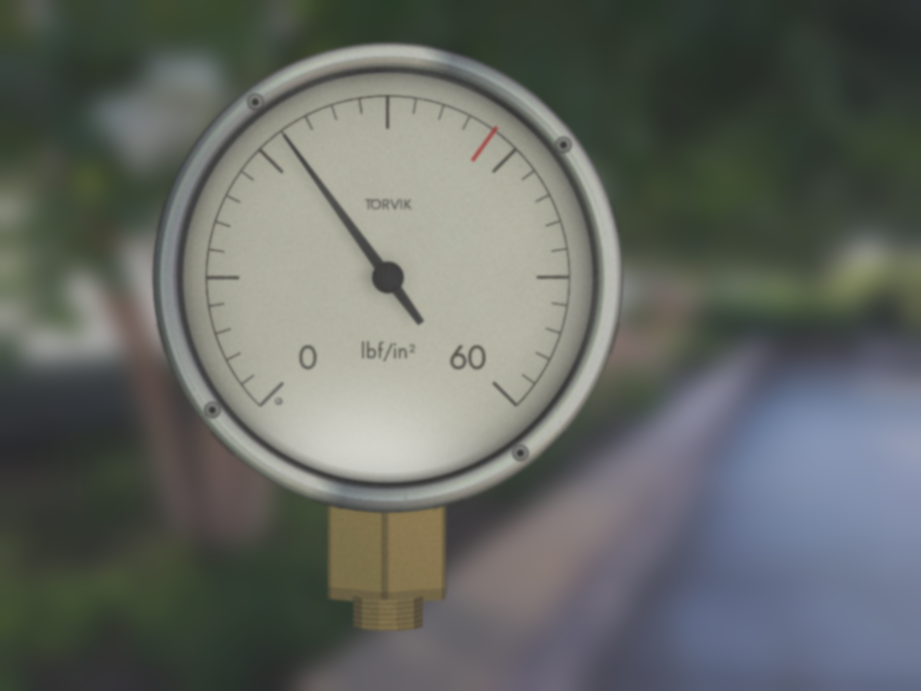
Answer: 22psi
